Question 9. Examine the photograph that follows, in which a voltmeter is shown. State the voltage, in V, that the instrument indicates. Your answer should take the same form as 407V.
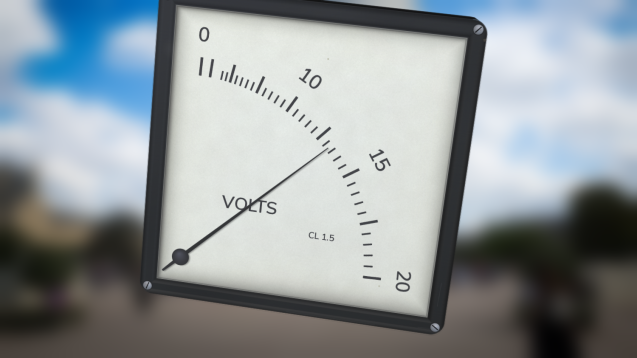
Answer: 13.25V
